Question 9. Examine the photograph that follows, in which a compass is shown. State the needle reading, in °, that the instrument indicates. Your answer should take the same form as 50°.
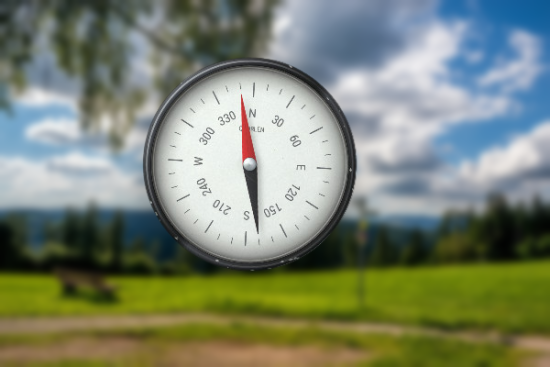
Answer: 350°
